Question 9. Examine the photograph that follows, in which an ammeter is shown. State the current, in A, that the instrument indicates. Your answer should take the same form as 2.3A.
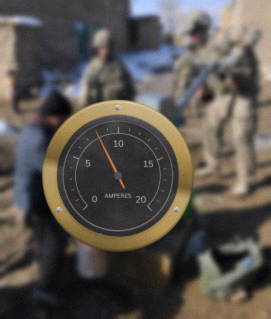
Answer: 8A
